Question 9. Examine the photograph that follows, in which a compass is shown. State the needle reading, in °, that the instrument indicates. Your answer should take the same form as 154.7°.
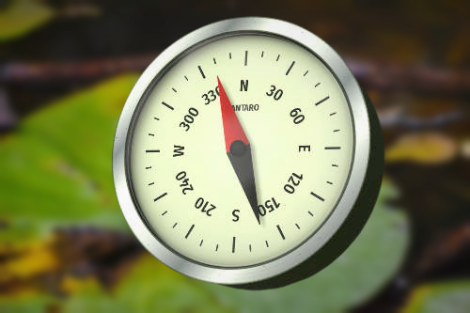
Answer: 340°
